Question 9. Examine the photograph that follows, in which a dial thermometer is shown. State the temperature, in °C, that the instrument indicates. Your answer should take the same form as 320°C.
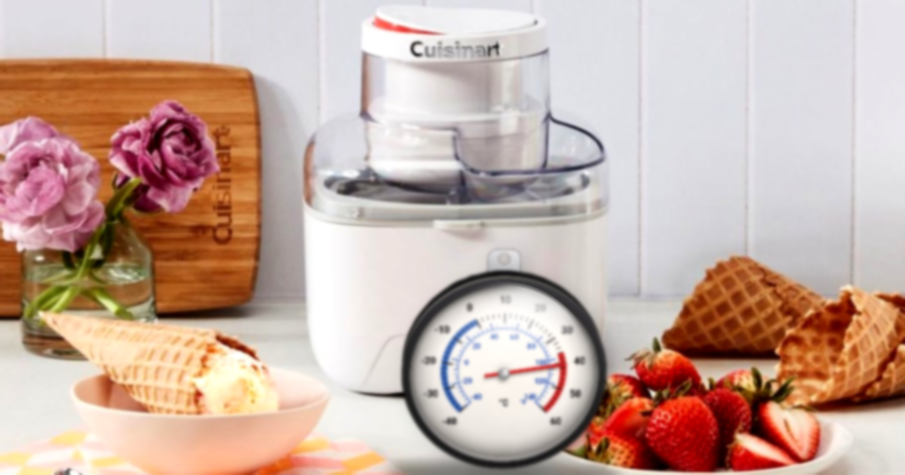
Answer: 40°C
